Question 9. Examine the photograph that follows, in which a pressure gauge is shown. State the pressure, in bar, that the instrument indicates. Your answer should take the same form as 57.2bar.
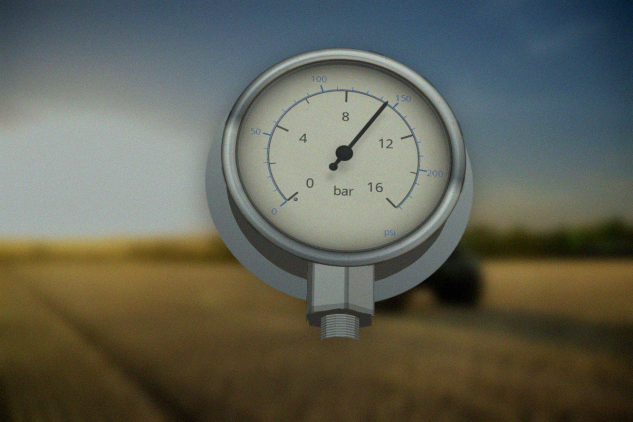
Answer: 10bar
